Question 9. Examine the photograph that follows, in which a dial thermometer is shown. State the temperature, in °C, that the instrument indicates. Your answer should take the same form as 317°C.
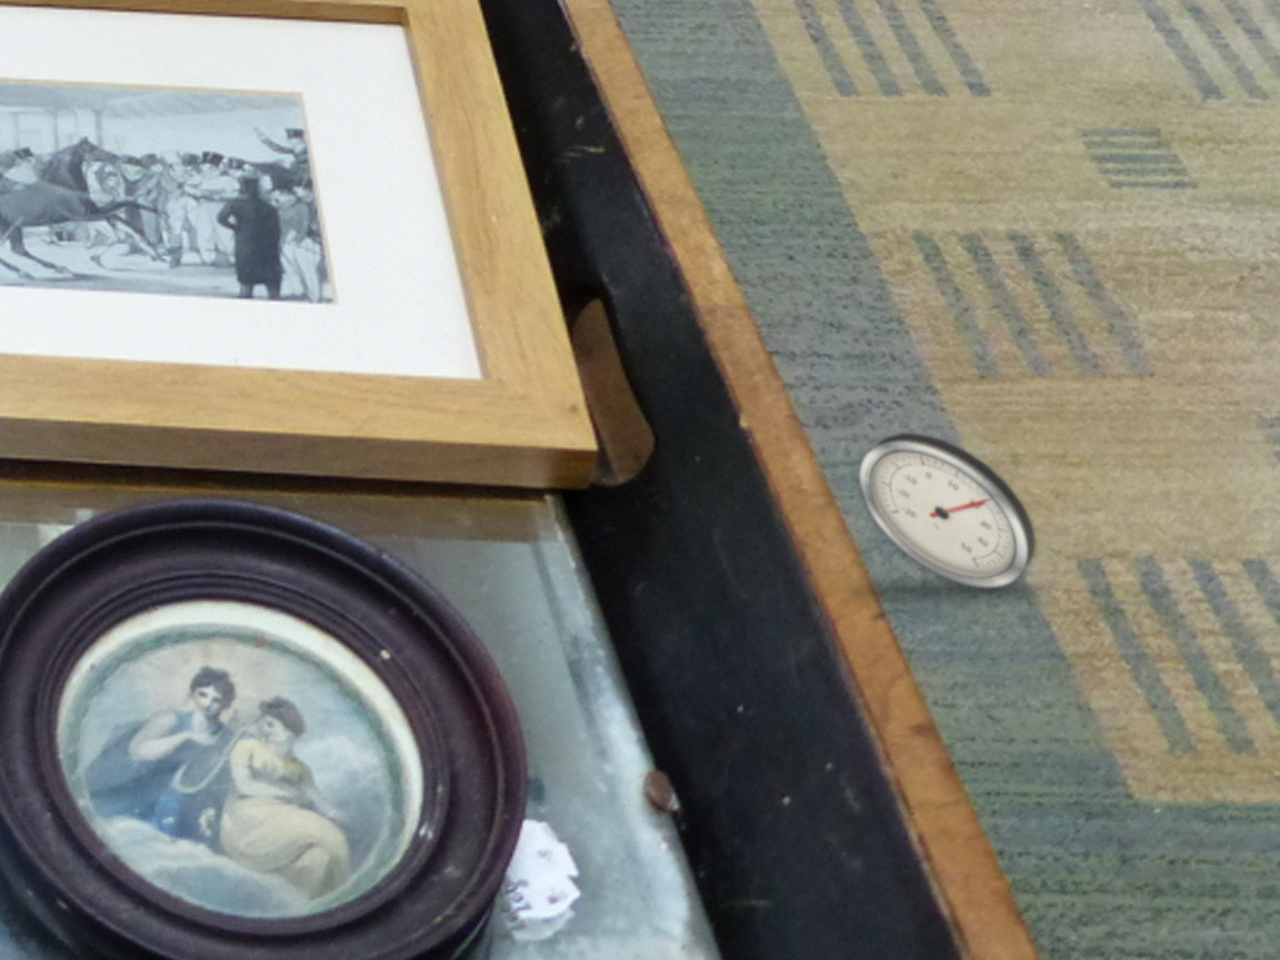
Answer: 20°C
